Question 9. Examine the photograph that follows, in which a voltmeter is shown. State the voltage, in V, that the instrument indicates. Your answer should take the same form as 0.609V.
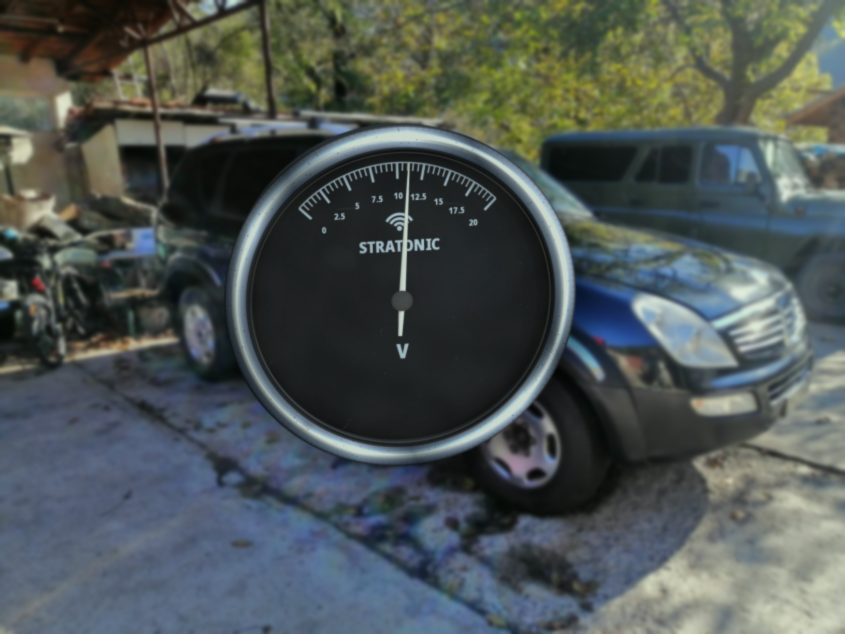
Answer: 11V
